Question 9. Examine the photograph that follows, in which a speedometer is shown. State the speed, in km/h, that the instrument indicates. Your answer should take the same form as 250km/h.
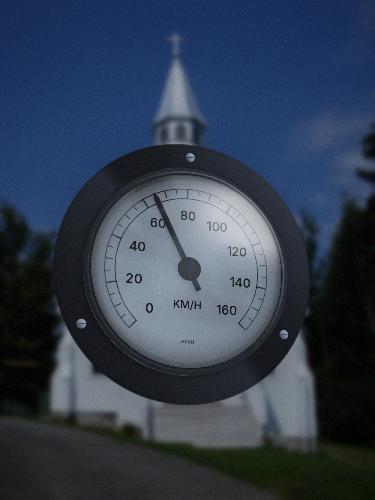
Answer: 65km/h
